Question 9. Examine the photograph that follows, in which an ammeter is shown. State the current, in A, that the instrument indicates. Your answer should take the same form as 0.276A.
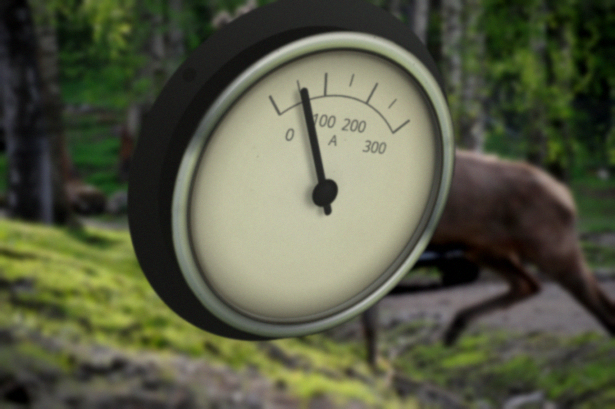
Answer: 50A
